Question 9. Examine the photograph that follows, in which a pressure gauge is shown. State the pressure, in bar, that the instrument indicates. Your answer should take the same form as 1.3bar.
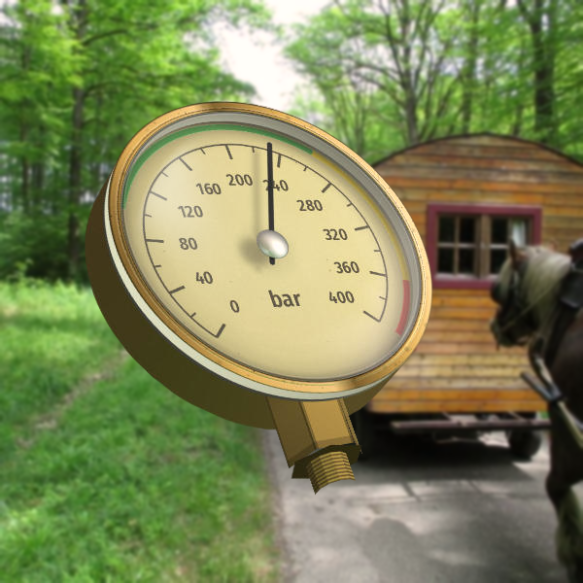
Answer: 230bar
